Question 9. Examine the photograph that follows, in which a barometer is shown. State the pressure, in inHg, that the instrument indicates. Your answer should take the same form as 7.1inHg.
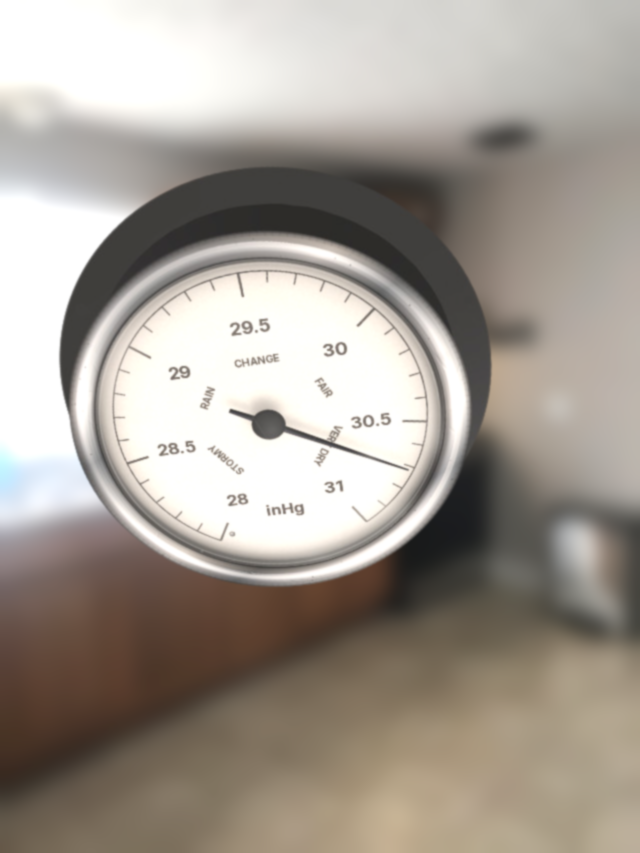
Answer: 30.7inHg
